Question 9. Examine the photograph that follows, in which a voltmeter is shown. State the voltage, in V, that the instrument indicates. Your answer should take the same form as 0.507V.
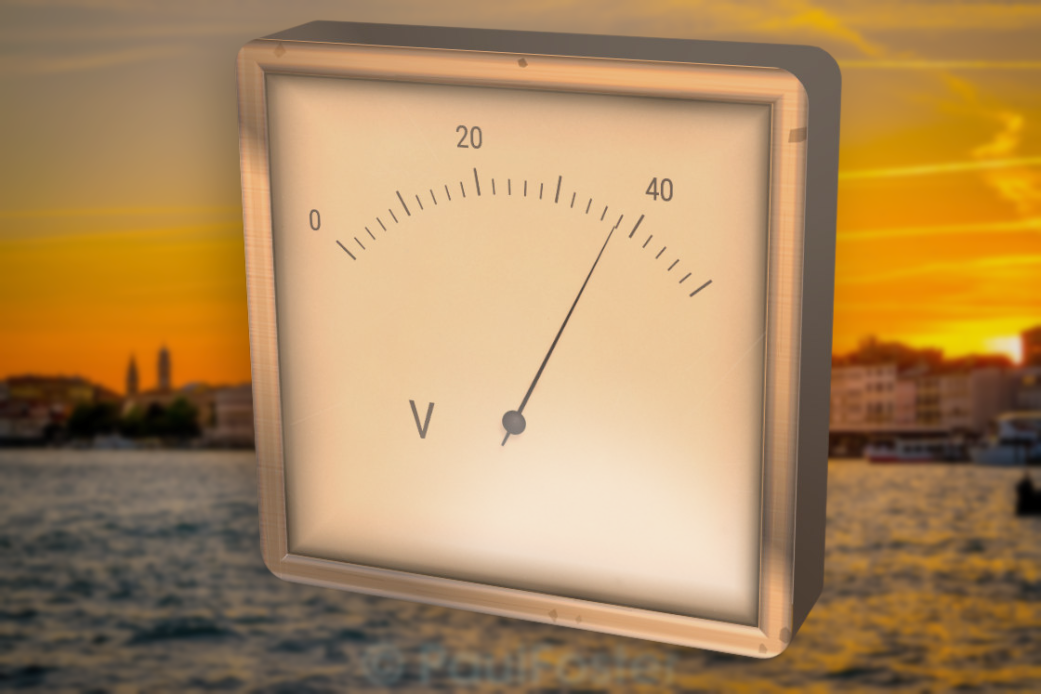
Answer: 38V
